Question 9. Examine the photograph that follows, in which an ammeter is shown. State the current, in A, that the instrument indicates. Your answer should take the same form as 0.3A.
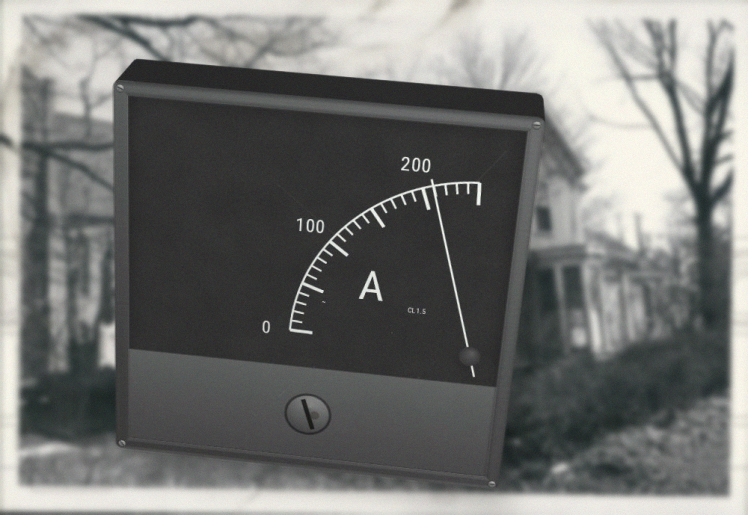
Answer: 210A
